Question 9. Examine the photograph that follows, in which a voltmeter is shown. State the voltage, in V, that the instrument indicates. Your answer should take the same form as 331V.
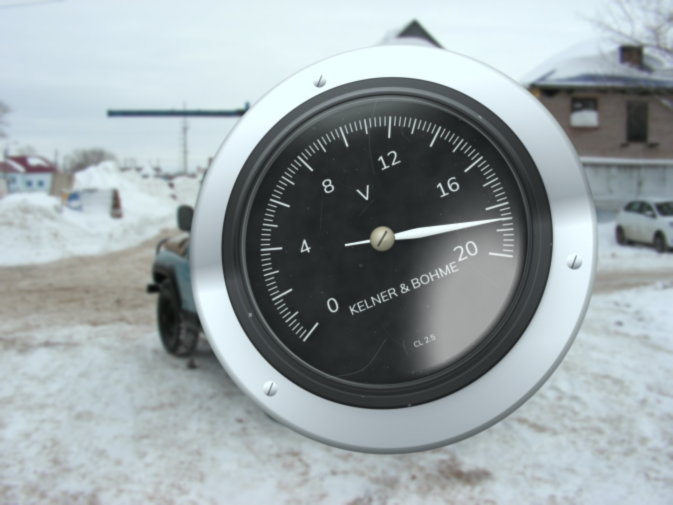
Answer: 18.6V
